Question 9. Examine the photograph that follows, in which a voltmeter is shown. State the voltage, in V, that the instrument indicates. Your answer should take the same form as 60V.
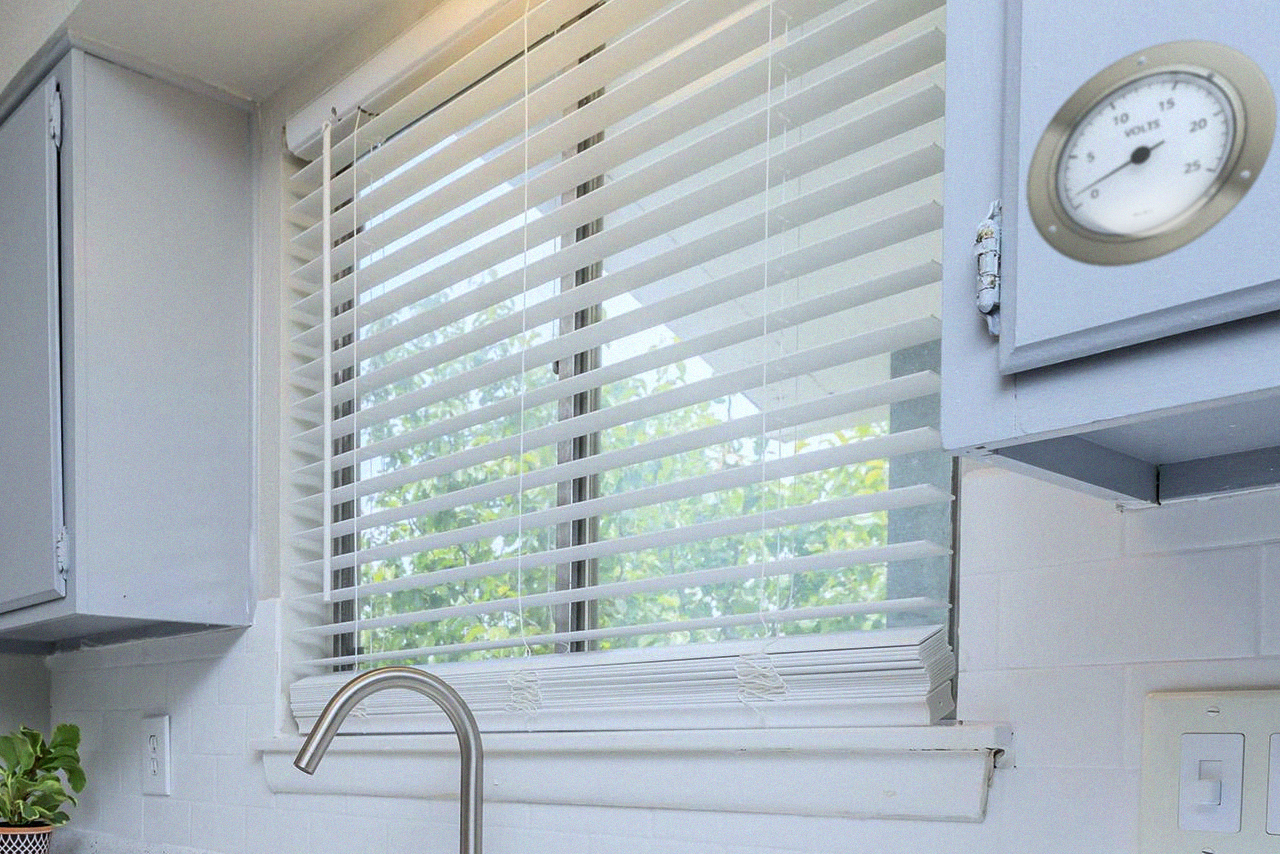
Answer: 1V
